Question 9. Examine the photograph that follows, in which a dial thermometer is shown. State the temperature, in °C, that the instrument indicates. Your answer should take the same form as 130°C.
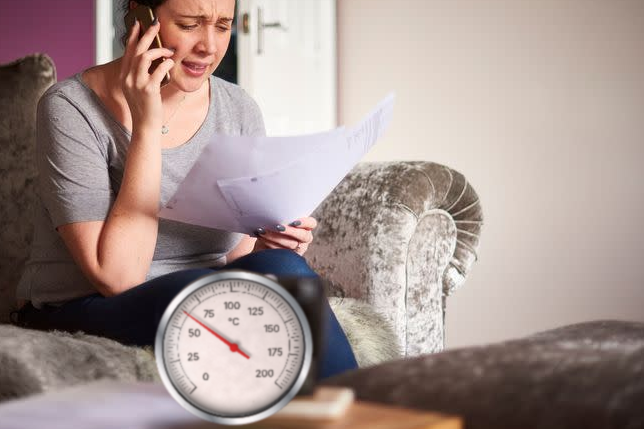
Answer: 62.5°C
